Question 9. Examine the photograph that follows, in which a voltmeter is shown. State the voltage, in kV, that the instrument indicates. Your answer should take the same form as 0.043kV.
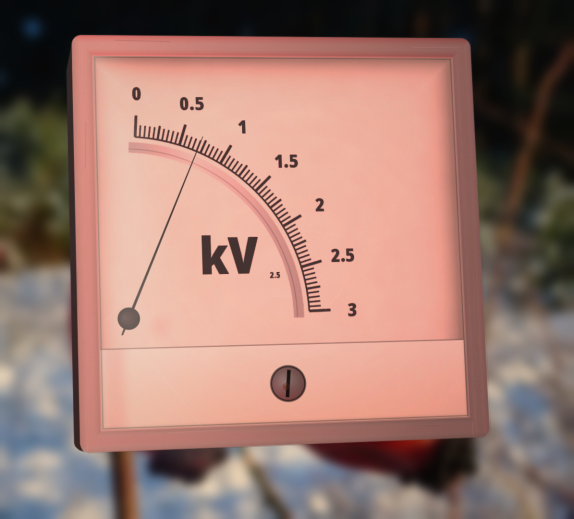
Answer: 0.7kV
